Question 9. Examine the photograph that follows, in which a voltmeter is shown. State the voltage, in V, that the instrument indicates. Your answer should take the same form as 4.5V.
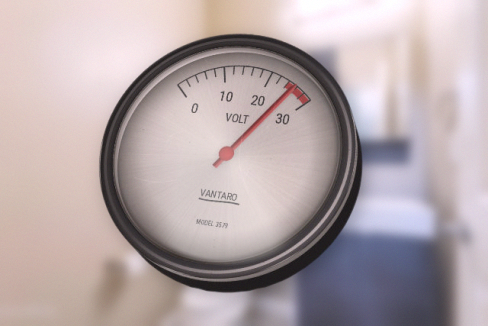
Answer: 26V
